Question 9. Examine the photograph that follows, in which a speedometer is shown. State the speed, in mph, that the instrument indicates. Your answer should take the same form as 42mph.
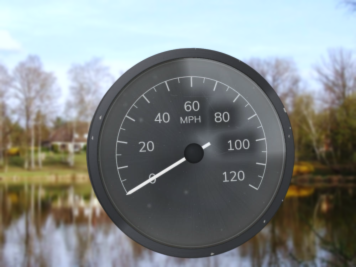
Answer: 0mph
